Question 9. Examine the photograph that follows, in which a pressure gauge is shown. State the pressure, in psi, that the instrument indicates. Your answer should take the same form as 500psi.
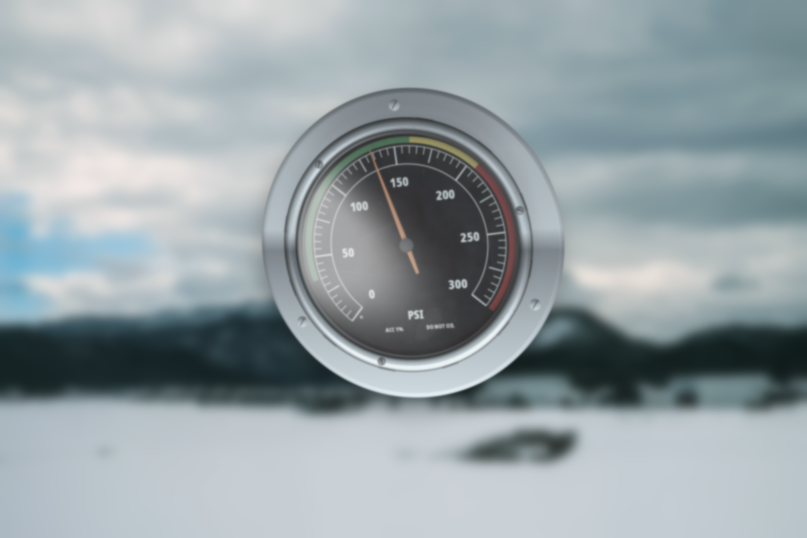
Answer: 135psi
